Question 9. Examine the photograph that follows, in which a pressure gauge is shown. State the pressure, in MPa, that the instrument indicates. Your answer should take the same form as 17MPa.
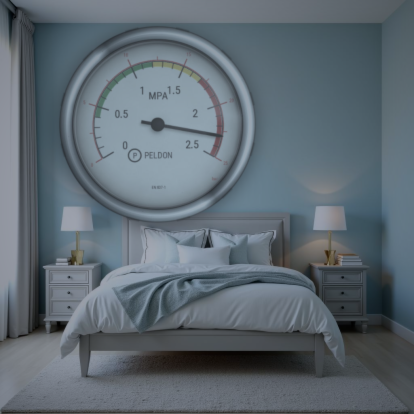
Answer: 2.3MPa
